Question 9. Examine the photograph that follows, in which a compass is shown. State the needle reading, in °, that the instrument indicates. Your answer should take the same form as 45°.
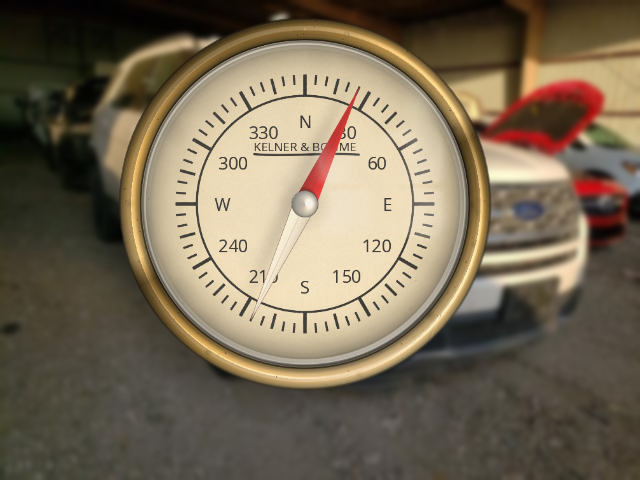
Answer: 25°
